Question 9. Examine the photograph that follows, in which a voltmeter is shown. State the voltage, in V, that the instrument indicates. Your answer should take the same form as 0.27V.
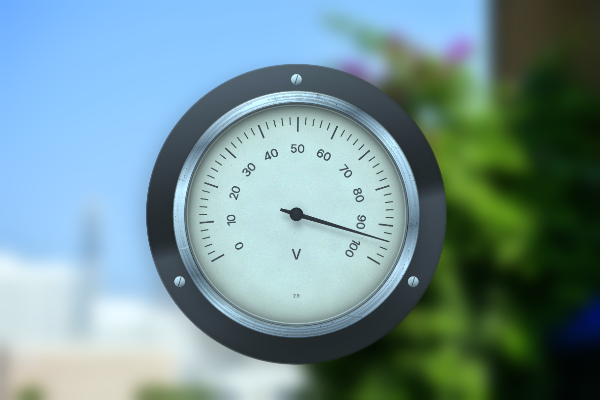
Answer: 94V
